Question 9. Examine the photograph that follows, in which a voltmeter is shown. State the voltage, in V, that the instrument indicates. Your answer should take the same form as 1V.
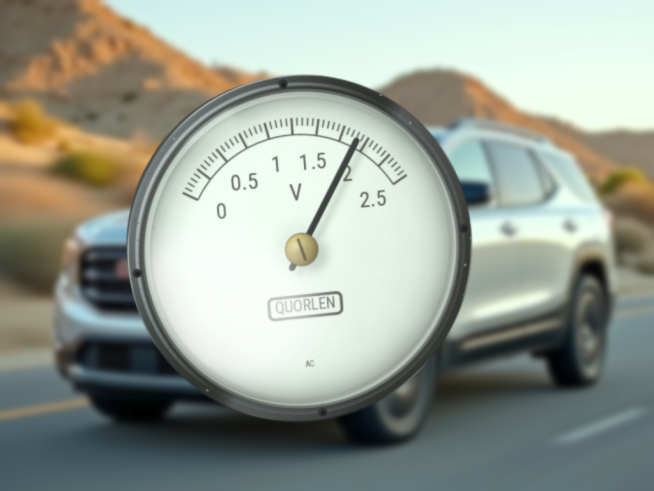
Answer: 1.9V
